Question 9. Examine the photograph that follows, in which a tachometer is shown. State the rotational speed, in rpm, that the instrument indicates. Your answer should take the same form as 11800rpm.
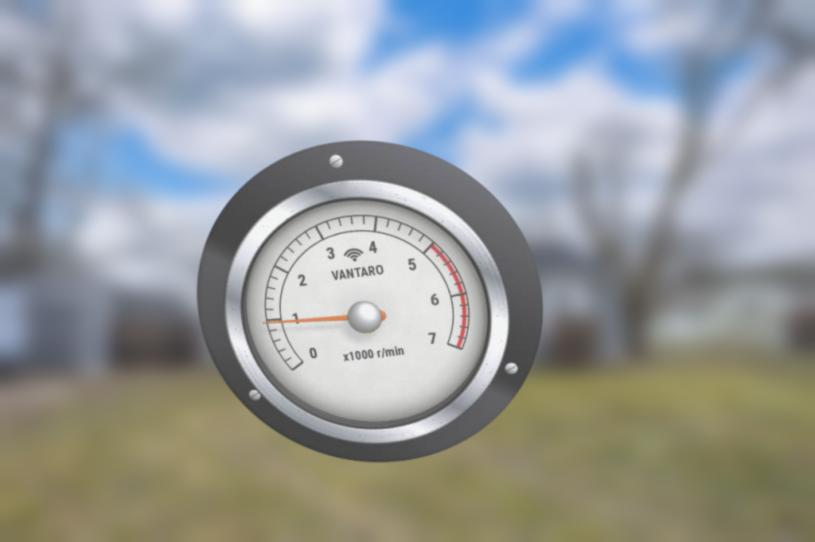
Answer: 1000rpm
